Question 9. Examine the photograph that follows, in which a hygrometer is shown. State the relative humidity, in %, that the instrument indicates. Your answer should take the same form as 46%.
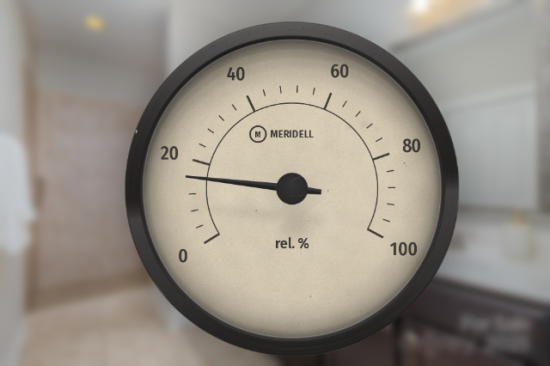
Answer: 16%
